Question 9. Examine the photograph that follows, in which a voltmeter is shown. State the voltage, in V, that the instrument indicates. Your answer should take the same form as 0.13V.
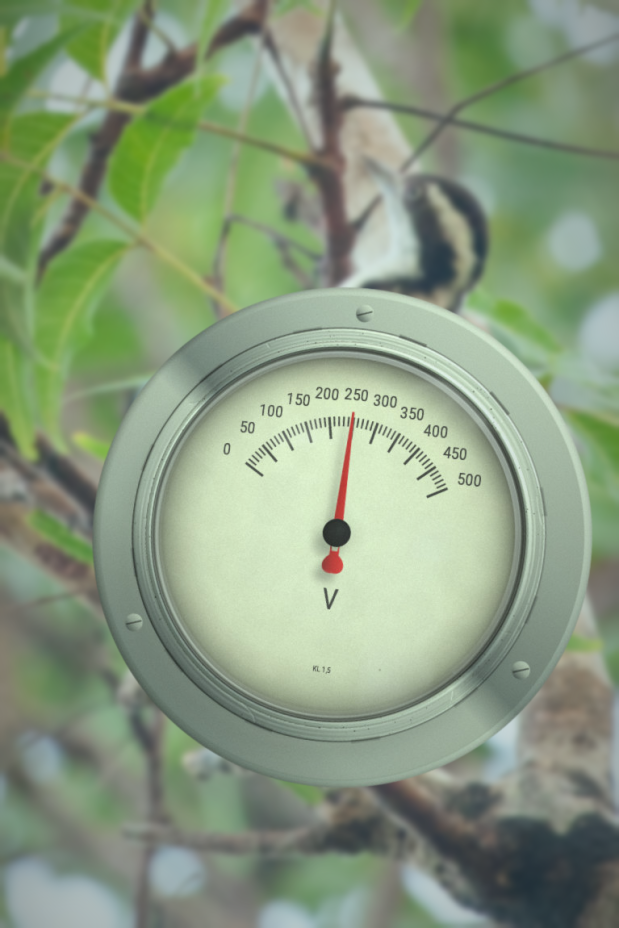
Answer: 250V
